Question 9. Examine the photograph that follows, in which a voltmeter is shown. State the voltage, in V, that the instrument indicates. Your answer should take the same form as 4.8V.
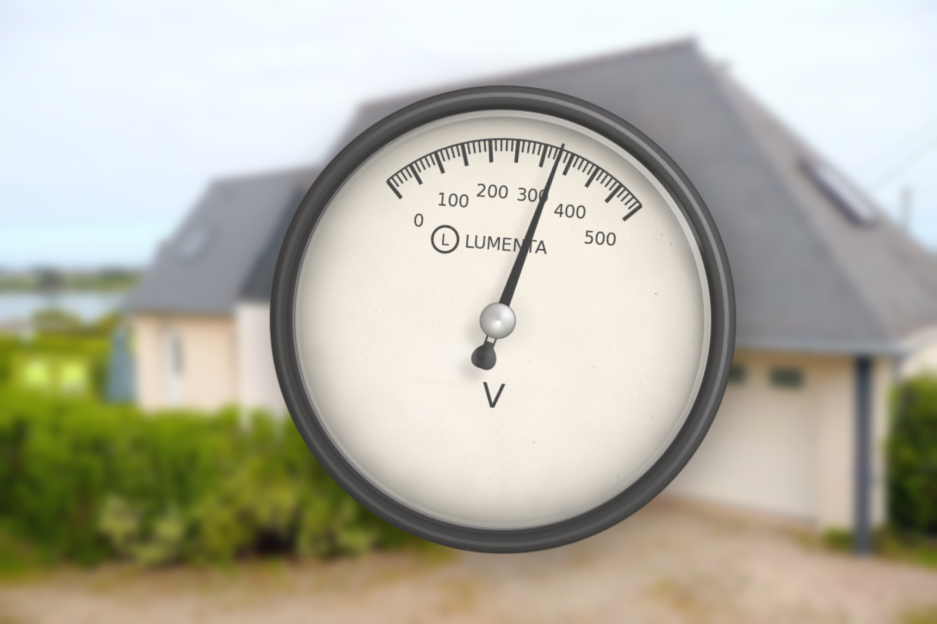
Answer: 330V
